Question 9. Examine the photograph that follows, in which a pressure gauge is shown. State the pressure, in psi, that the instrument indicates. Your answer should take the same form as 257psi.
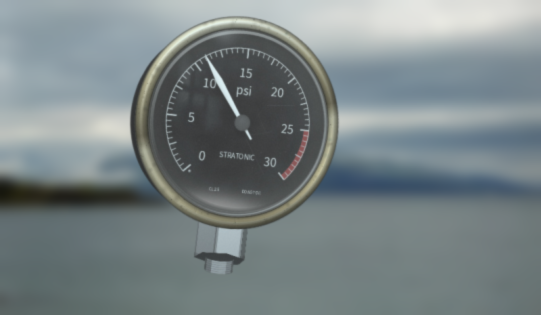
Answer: 11psi
